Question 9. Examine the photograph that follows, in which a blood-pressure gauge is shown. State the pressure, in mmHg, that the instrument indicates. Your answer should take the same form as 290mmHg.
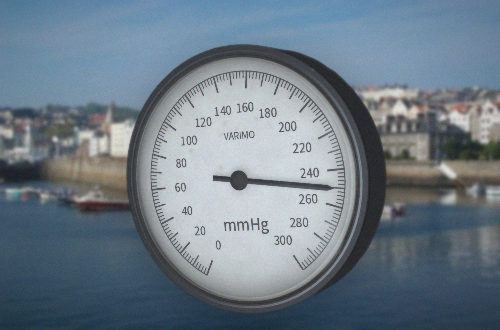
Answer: 250mmHg
